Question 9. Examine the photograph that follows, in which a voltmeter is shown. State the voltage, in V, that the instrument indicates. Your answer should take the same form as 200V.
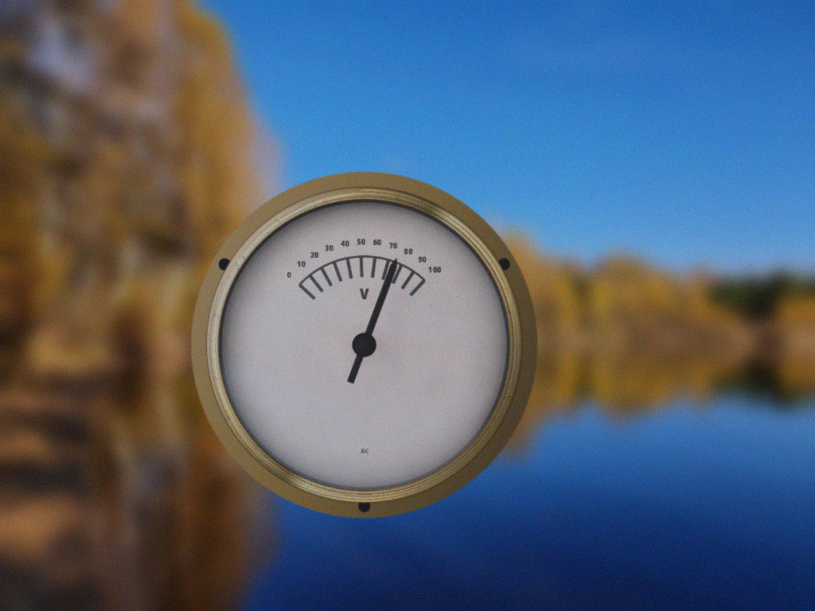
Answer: 75V
